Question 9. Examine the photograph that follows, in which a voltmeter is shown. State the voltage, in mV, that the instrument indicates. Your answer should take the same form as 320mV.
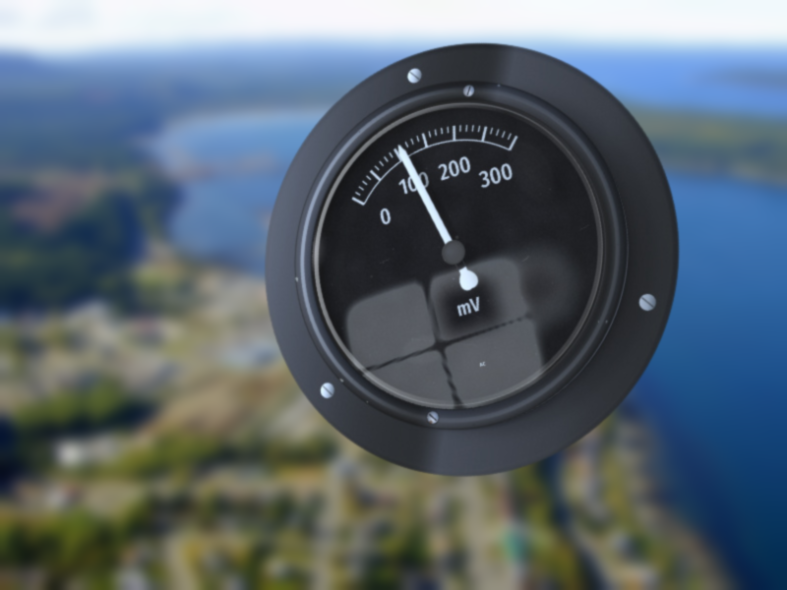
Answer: 110mV
